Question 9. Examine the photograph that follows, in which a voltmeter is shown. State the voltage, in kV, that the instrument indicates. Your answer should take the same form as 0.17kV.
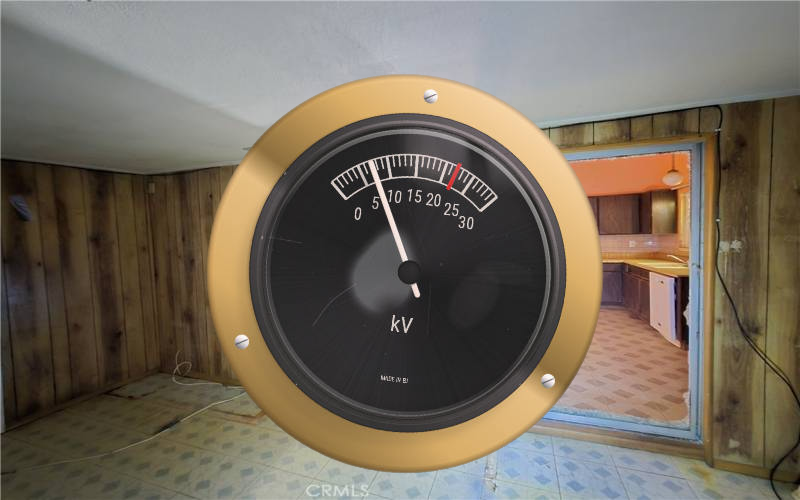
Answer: 7kV
